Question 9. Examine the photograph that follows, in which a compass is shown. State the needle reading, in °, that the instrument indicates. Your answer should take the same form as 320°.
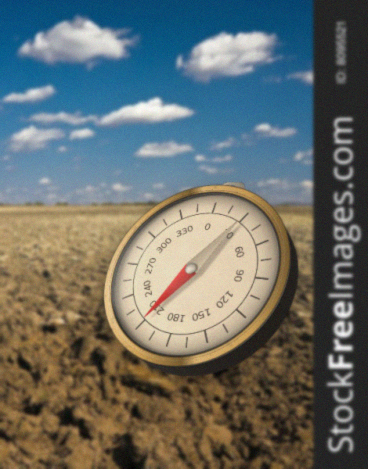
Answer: 210°
